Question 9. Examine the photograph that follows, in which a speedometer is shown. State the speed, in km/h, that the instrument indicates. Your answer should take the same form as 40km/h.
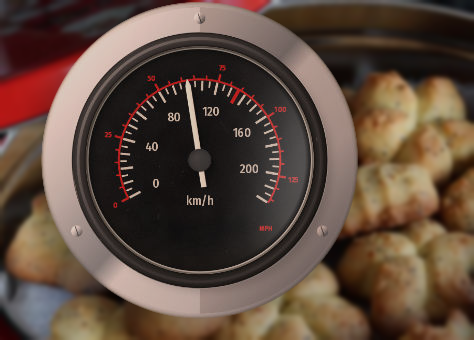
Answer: 100km/h
